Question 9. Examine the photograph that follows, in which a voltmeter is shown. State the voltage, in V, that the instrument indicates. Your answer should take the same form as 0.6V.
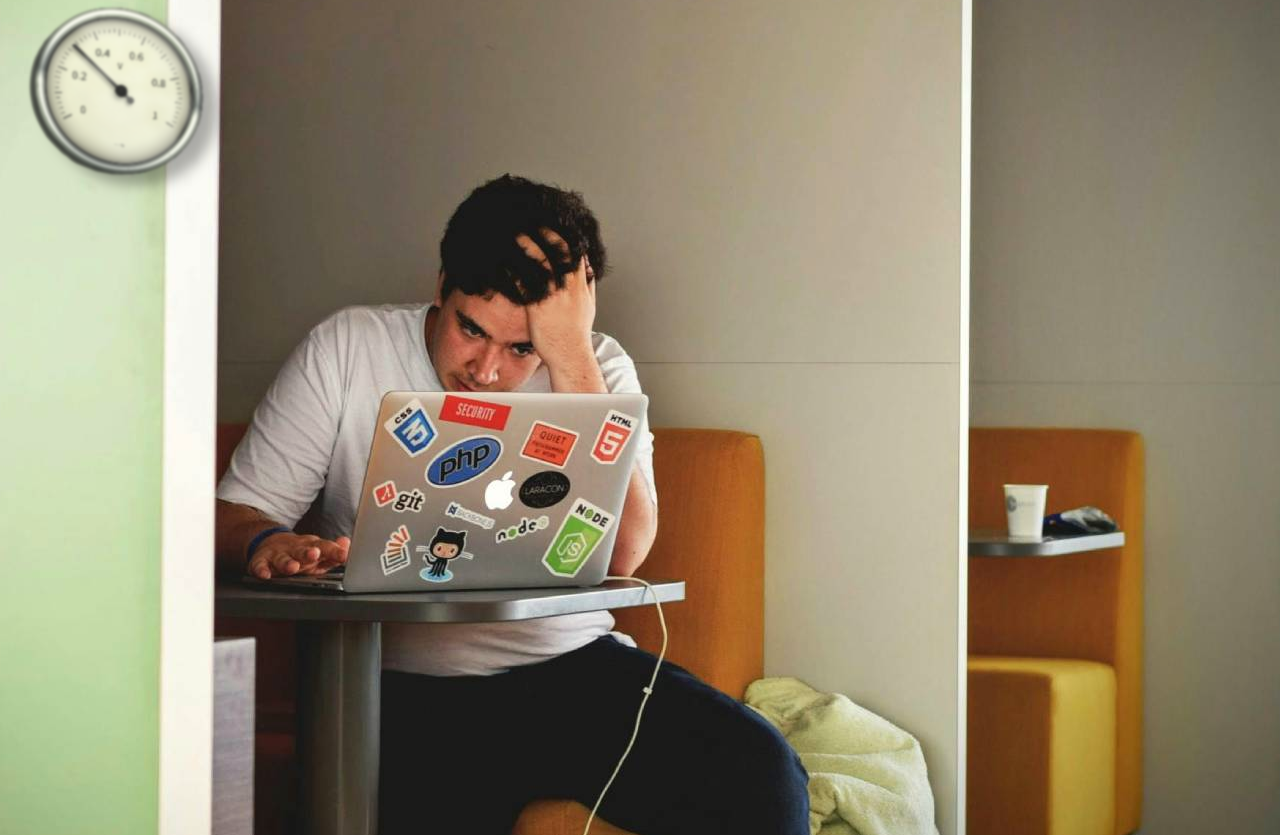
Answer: 0.3V
